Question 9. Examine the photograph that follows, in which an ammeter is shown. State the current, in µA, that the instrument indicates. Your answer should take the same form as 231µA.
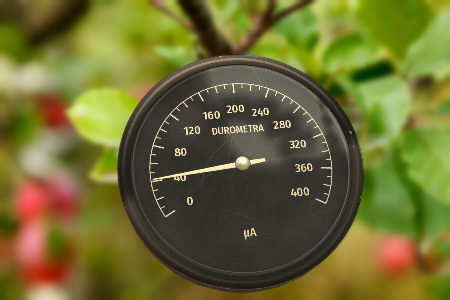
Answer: 40µA
